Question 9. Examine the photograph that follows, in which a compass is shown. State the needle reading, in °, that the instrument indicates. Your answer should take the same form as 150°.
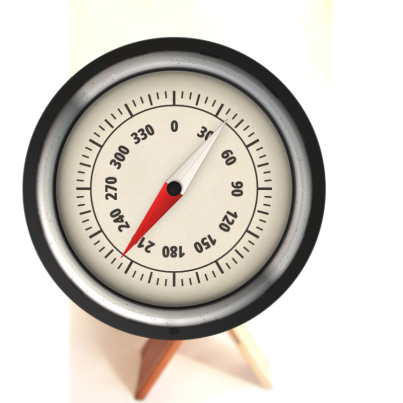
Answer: 217.5°
